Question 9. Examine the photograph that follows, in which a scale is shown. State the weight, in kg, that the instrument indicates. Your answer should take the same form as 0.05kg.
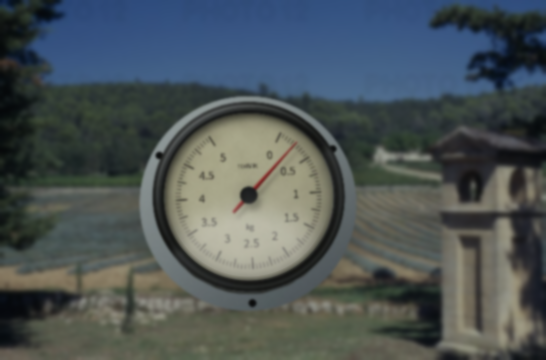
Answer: 0.25kg
